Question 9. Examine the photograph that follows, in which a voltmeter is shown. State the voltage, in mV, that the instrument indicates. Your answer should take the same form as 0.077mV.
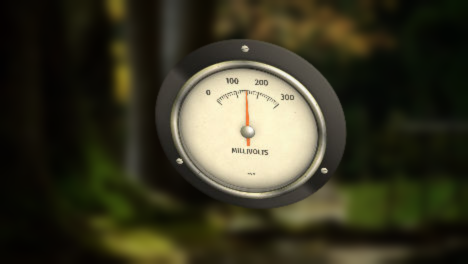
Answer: 150mV
